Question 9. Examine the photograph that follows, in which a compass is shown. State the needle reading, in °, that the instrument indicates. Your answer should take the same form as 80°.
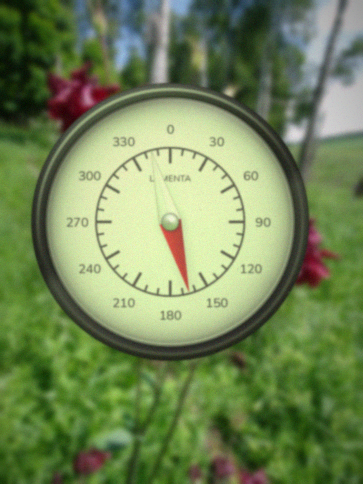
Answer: 165°
